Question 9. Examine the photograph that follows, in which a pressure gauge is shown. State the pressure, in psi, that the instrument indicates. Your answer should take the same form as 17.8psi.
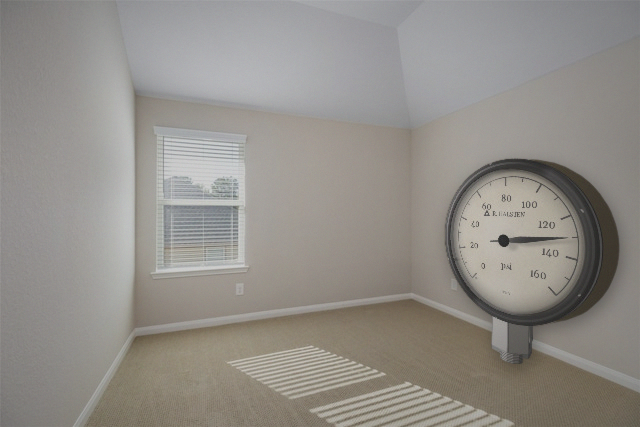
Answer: 130psi
